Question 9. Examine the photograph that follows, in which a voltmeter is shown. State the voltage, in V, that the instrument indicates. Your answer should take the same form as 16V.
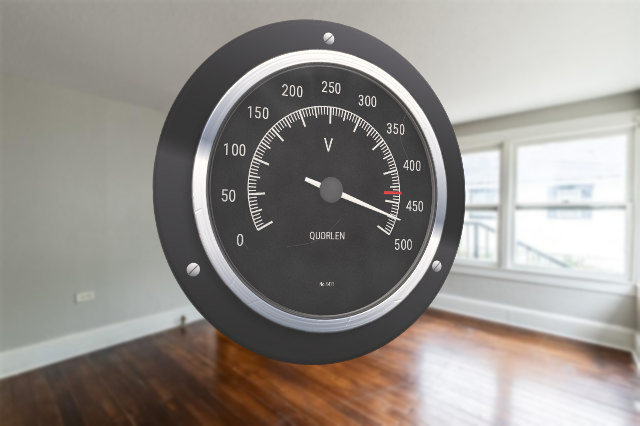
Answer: 475V
